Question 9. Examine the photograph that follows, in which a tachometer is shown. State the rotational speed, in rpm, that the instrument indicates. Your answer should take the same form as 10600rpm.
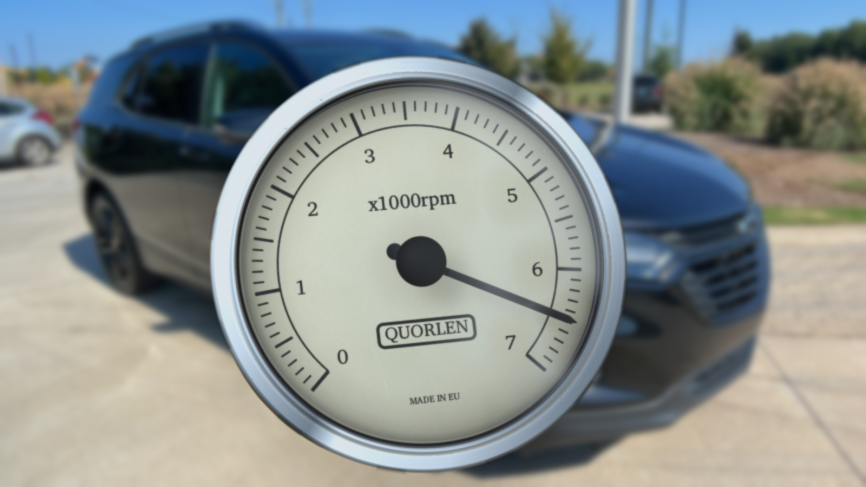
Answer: 6500rpm
